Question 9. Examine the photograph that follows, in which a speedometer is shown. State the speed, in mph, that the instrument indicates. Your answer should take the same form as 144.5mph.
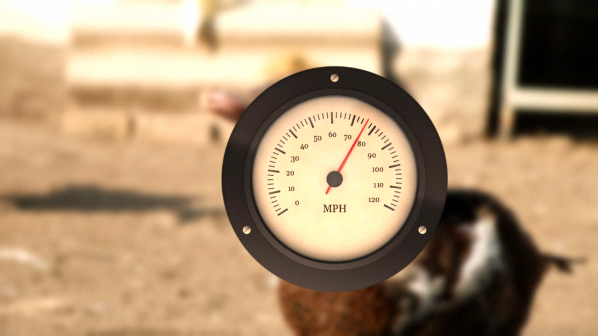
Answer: 76mph
